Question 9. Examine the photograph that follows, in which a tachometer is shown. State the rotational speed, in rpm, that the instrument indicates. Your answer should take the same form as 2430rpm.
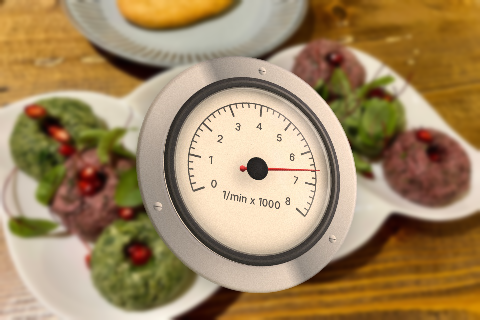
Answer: 6600rpm
